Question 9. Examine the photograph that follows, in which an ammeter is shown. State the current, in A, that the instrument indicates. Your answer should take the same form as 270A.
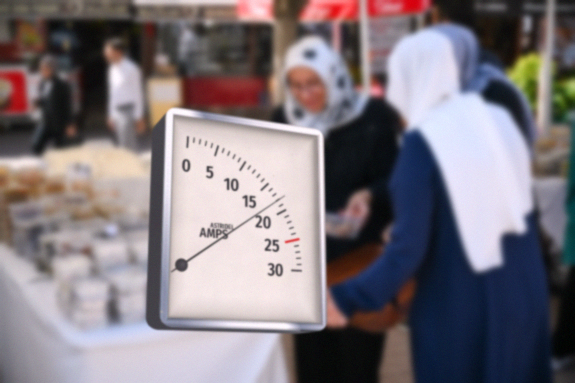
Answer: 18A
